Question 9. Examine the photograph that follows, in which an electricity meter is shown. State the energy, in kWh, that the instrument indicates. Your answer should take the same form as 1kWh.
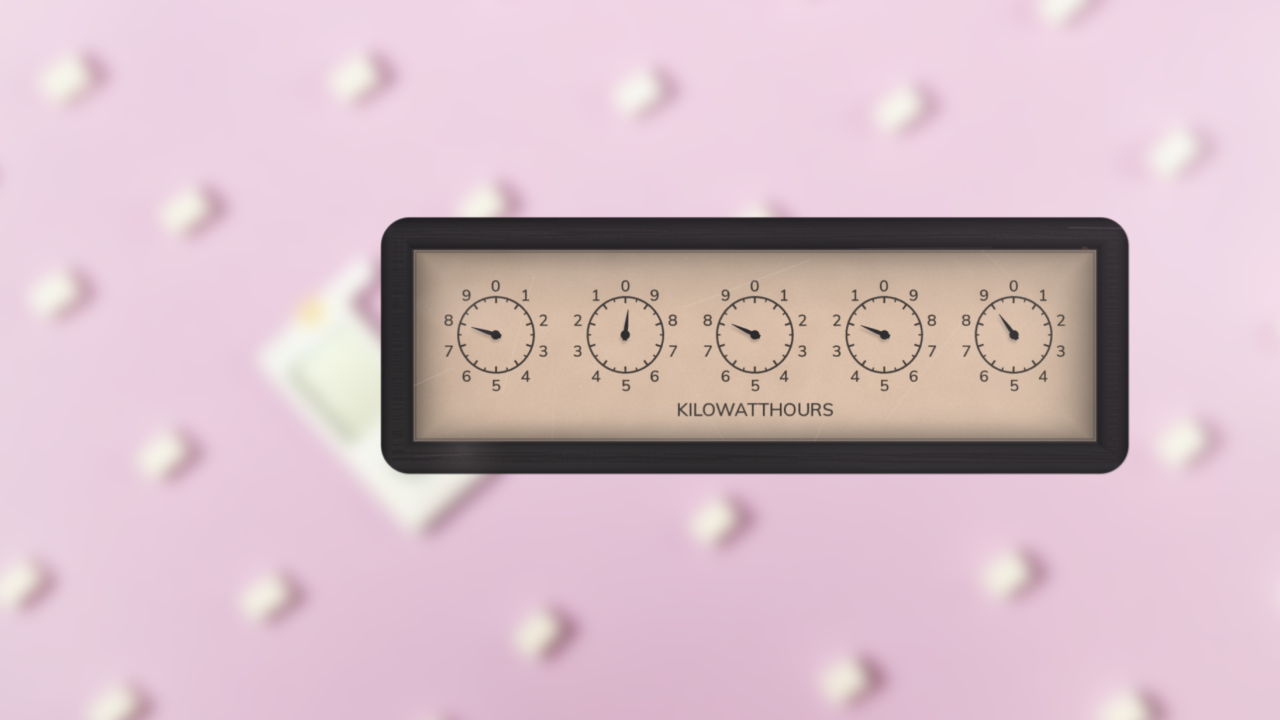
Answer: 79819kWh
